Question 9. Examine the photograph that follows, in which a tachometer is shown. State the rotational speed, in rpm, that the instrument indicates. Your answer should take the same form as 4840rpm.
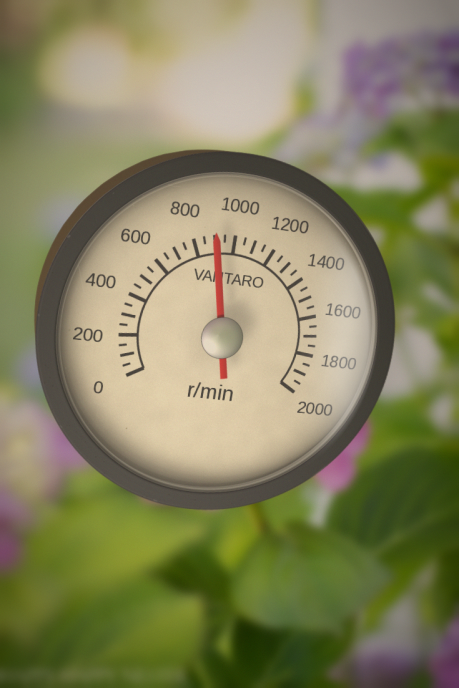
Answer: 900rpm
